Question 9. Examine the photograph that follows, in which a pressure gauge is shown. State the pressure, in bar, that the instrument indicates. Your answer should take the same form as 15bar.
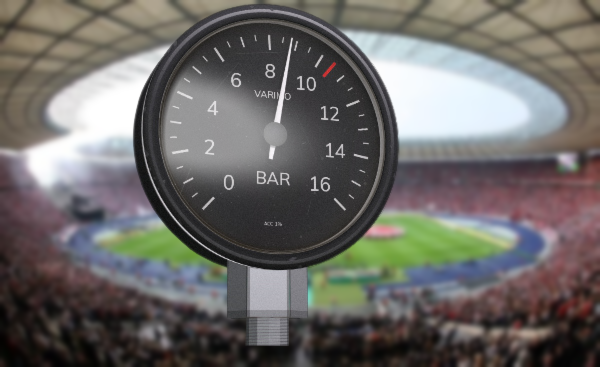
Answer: 8.75bar
